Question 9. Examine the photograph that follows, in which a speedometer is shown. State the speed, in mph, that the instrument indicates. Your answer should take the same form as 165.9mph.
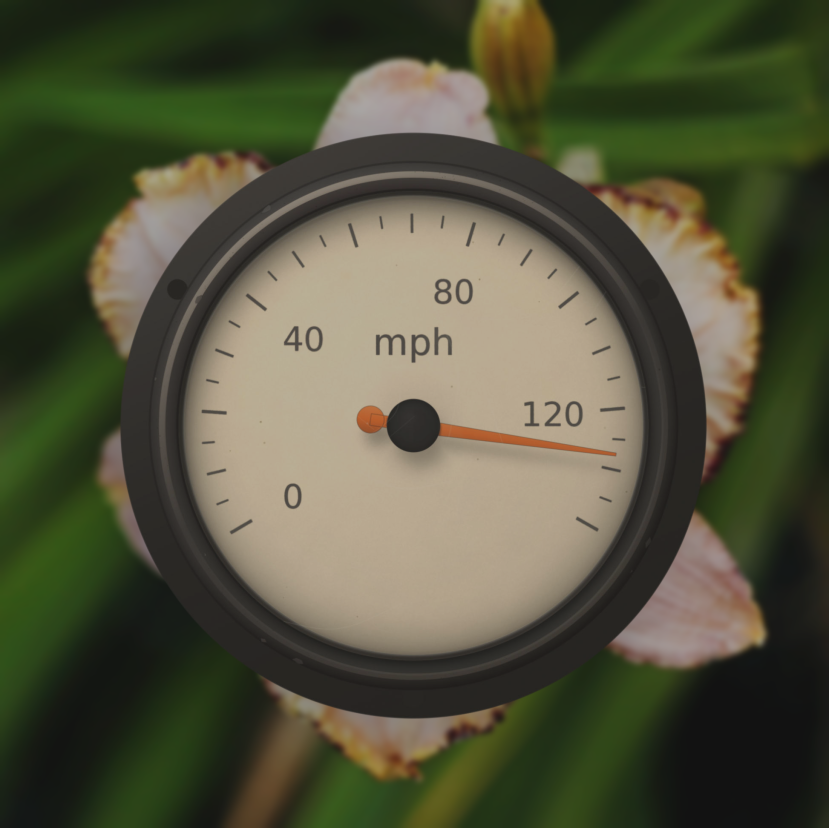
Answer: 127.5mph
